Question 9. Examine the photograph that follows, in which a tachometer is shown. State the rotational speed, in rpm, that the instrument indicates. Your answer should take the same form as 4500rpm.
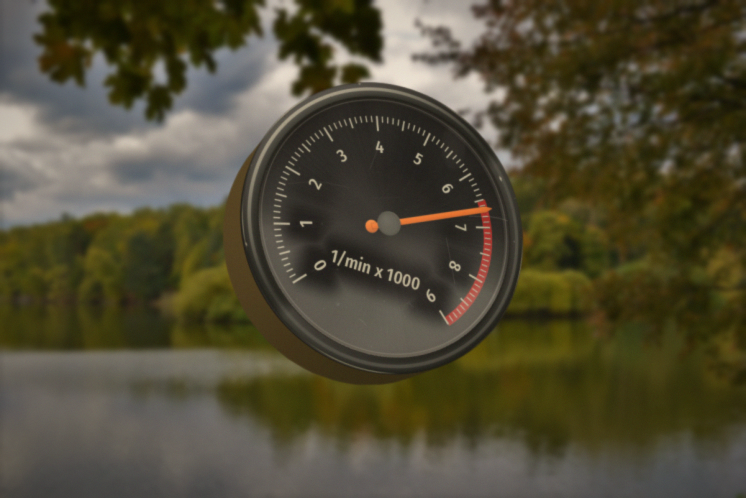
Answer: 6700rpm
